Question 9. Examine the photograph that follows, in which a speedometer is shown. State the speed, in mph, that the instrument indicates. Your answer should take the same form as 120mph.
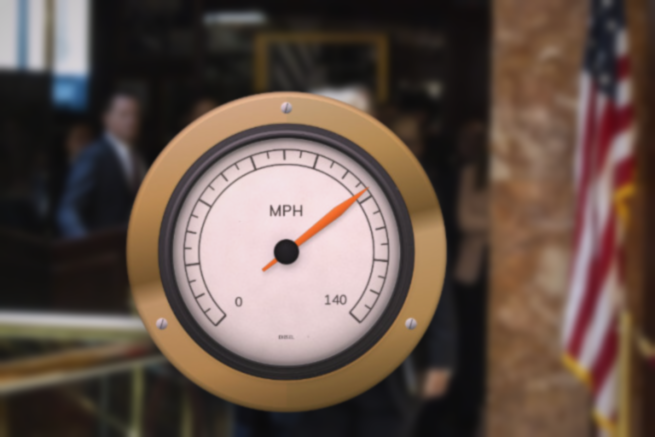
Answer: 97.5mph
